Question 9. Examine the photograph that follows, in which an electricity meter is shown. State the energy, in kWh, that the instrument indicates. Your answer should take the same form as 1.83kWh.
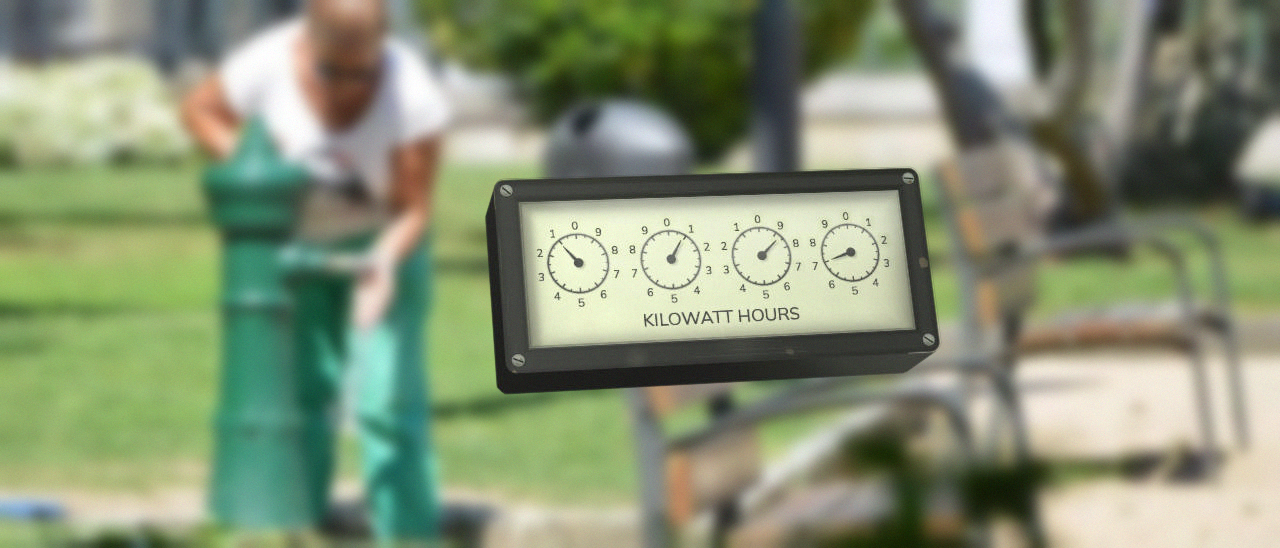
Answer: 1087kWh
